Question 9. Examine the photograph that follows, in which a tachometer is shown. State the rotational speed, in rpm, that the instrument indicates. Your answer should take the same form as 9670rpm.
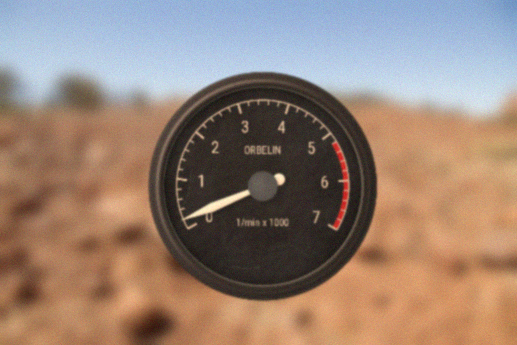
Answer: 200rpm
